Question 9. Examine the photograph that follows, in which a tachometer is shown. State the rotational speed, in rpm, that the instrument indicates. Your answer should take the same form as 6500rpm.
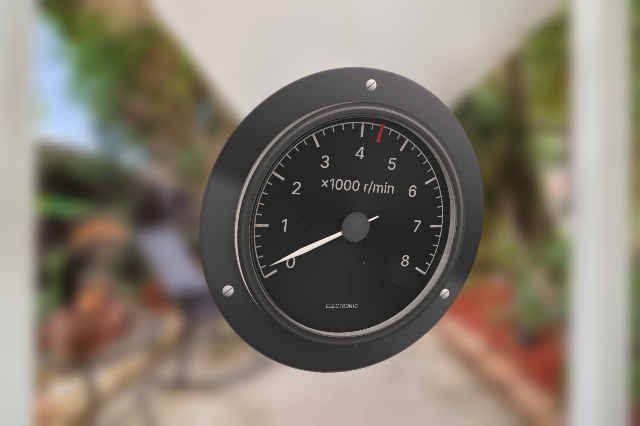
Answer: 200rpm
